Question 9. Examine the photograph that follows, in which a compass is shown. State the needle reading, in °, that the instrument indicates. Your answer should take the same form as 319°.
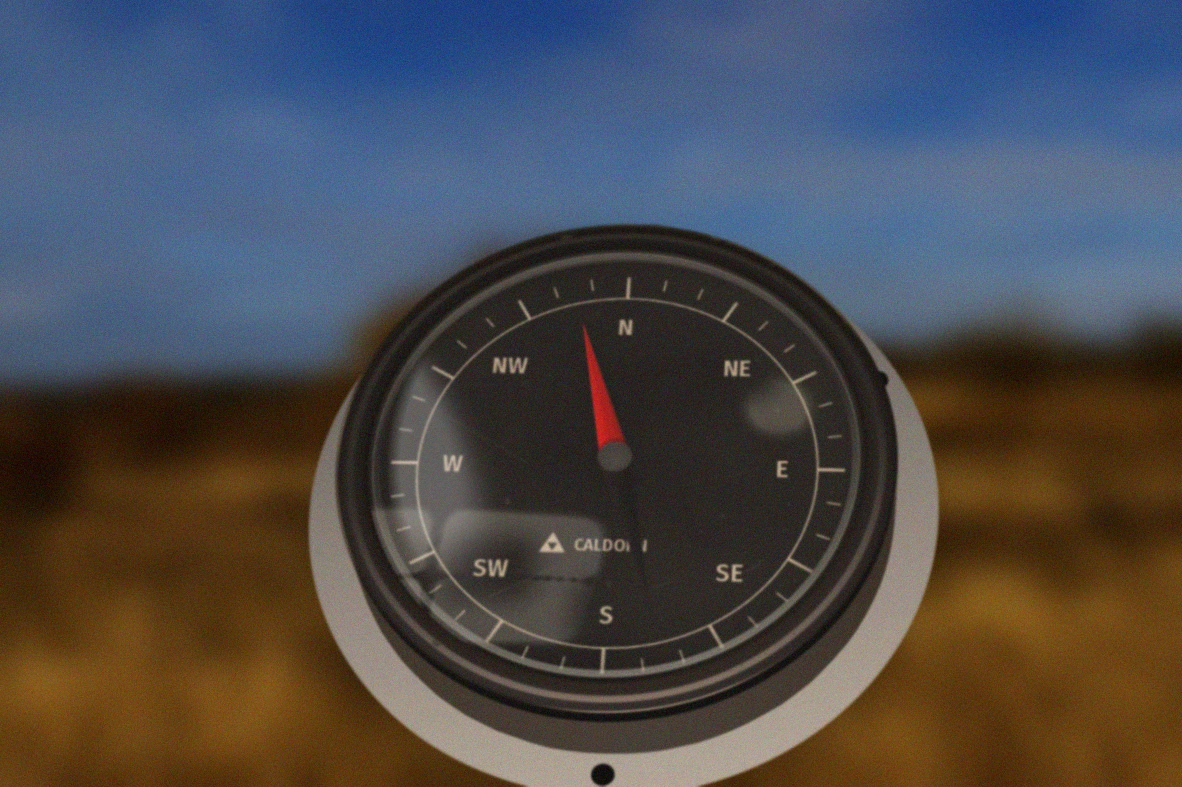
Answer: 345°
